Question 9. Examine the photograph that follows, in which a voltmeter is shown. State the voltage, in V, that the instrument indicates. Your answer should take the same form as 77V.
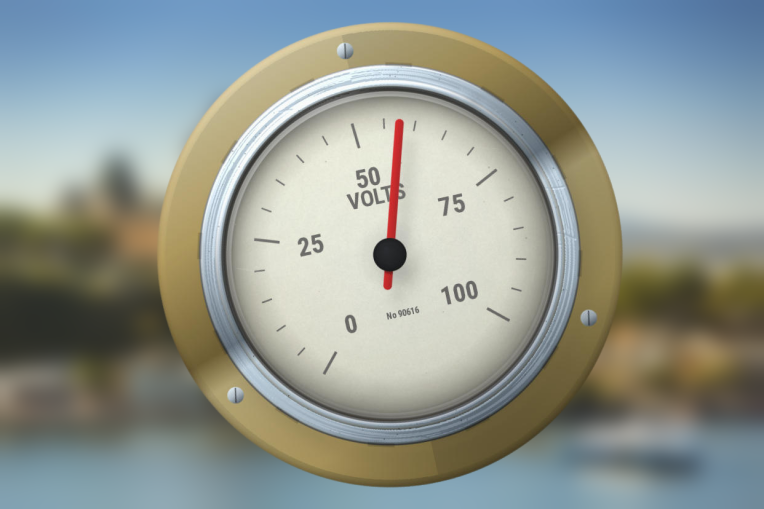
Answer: 57.5V
